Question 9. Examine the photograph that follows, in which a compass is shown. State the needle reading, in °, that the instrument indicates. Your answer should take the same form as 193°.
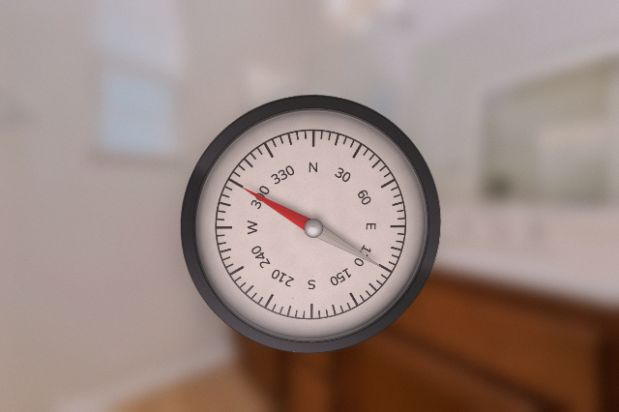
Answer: 300°
